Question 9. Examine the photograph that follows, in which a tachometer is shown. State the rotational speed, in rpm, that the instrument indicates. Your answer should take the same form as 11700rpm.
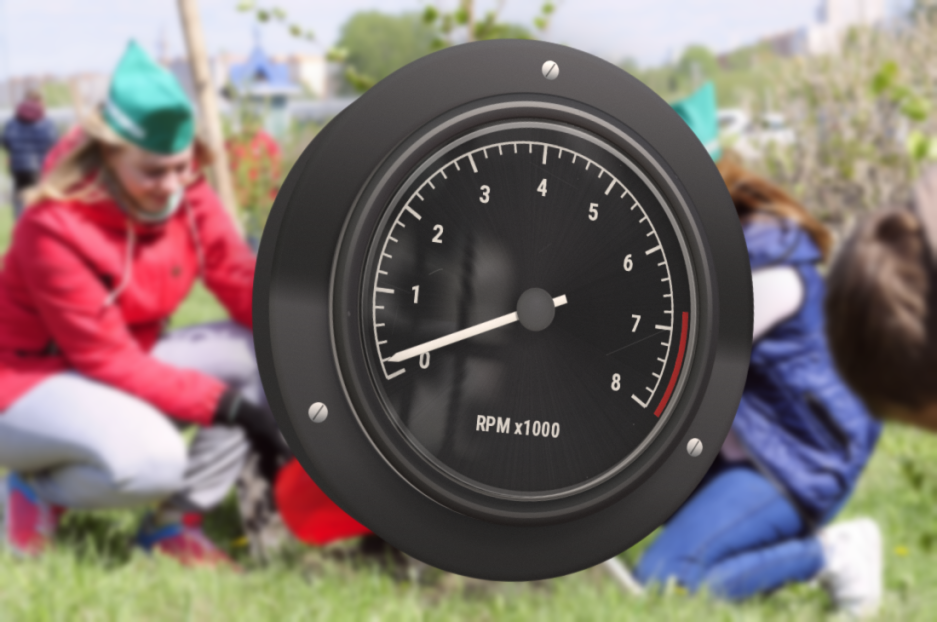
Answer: 200rpm
